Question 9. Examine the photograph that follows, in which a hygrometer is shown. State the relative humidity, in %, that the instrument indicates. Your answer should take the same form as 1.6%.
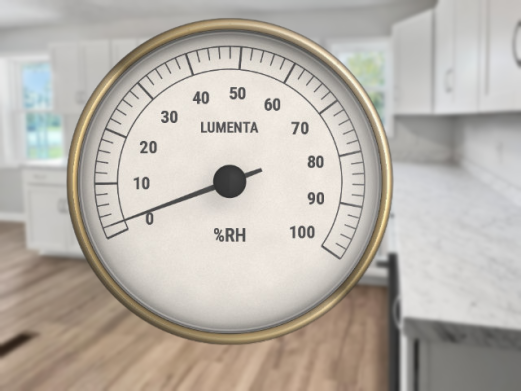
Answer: 2%
